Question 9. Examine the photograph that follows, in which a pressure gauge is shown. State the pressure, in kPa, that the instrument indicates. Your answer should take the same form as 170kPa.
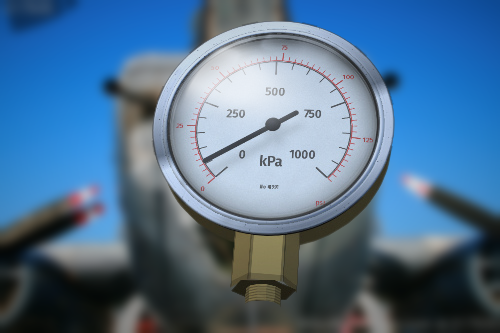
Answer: 50kPa
